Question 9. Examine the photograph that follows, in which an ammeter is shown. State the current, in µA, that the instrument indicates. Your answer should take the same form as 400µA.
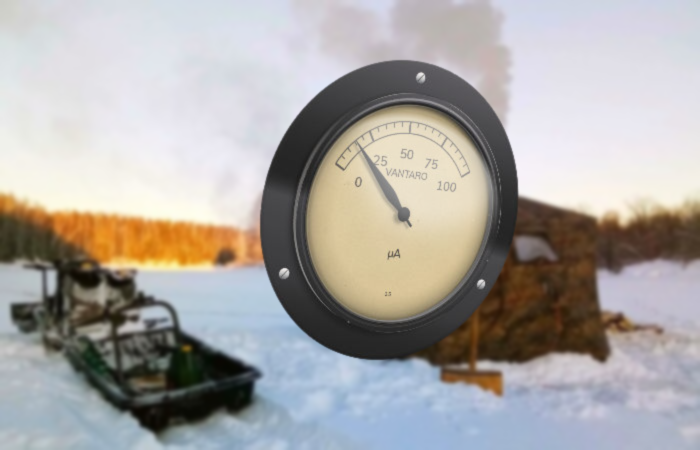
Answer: 15µA
